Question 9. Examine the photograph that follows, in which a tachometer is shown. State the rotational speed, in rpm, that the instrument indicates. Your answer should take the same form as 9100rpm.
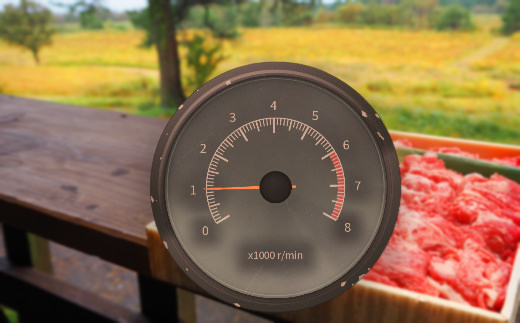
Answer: 1000rpm
